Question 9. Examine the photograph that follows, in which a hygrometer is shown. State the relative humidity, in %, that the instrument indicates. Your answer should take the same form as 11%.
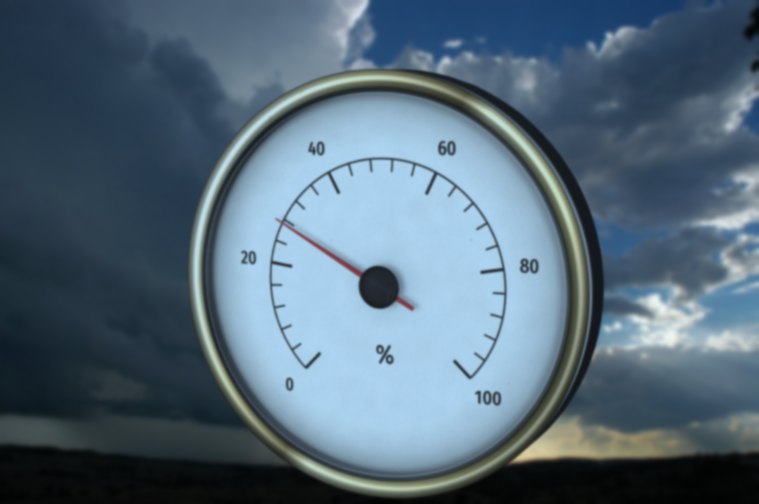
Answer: 28%
